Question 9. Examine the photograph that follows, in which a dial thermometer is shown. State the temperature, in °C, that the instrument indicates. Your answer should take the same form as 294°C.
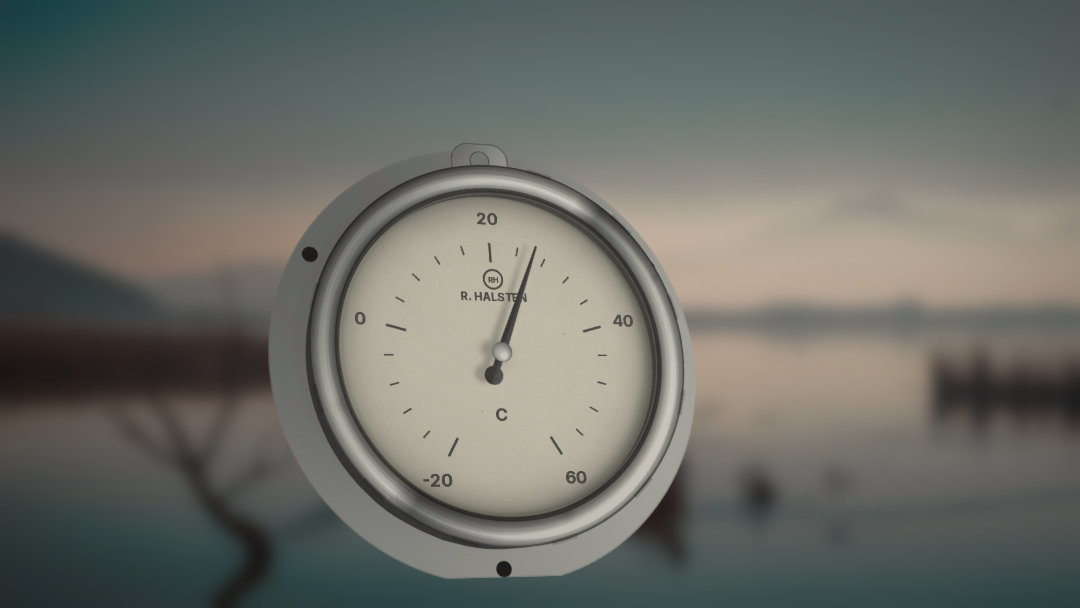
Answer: 26°C
